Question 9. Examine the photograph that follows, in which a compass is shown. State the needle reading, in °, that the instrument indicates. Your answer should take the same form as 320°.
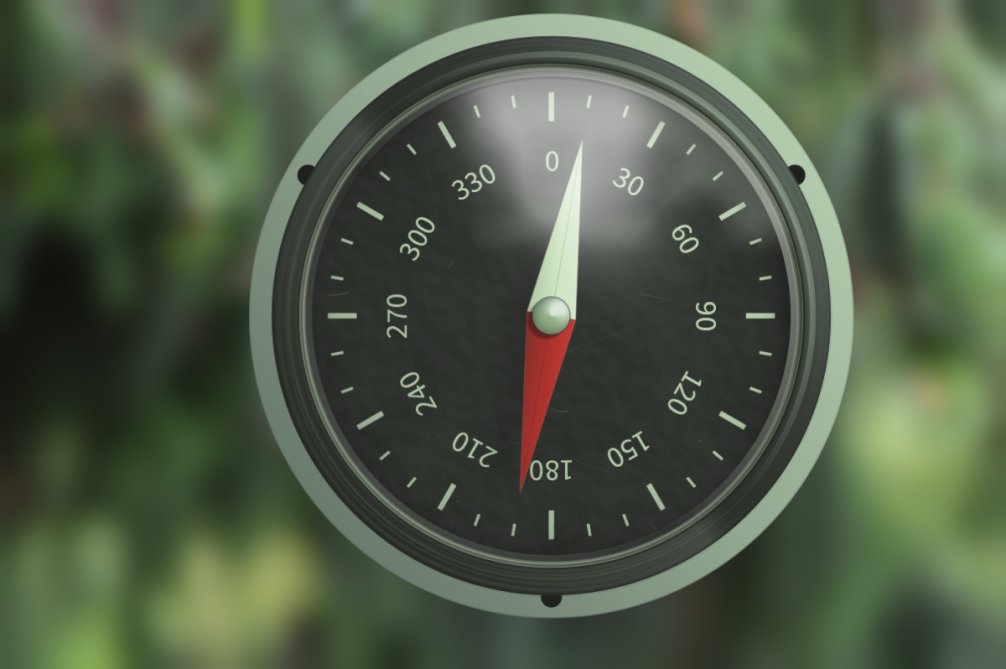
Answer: 190°
